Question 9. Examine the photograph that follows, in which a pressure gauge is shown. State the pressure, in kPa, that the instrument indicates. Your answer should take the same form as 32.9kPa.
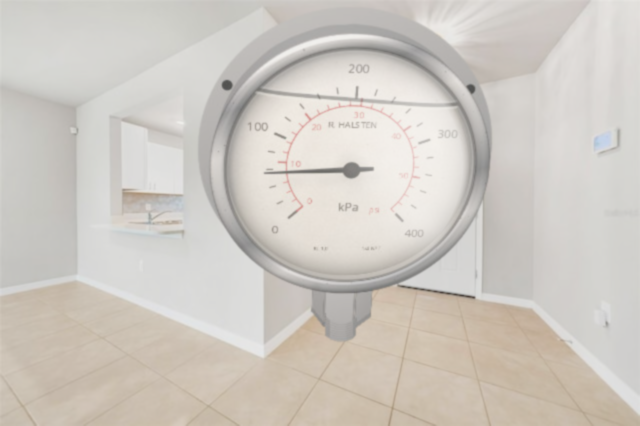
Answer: 60kPa
